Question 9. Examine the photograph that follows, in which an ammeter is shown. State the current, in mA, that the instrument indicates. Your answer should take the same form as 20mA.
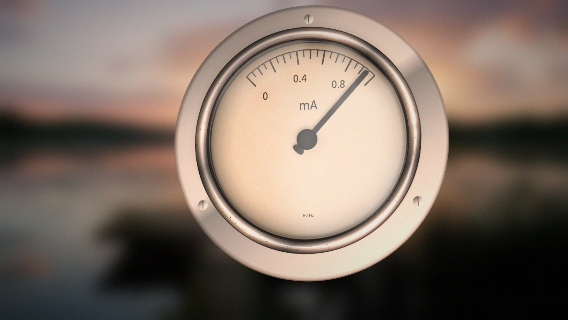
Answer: 0.95mA
